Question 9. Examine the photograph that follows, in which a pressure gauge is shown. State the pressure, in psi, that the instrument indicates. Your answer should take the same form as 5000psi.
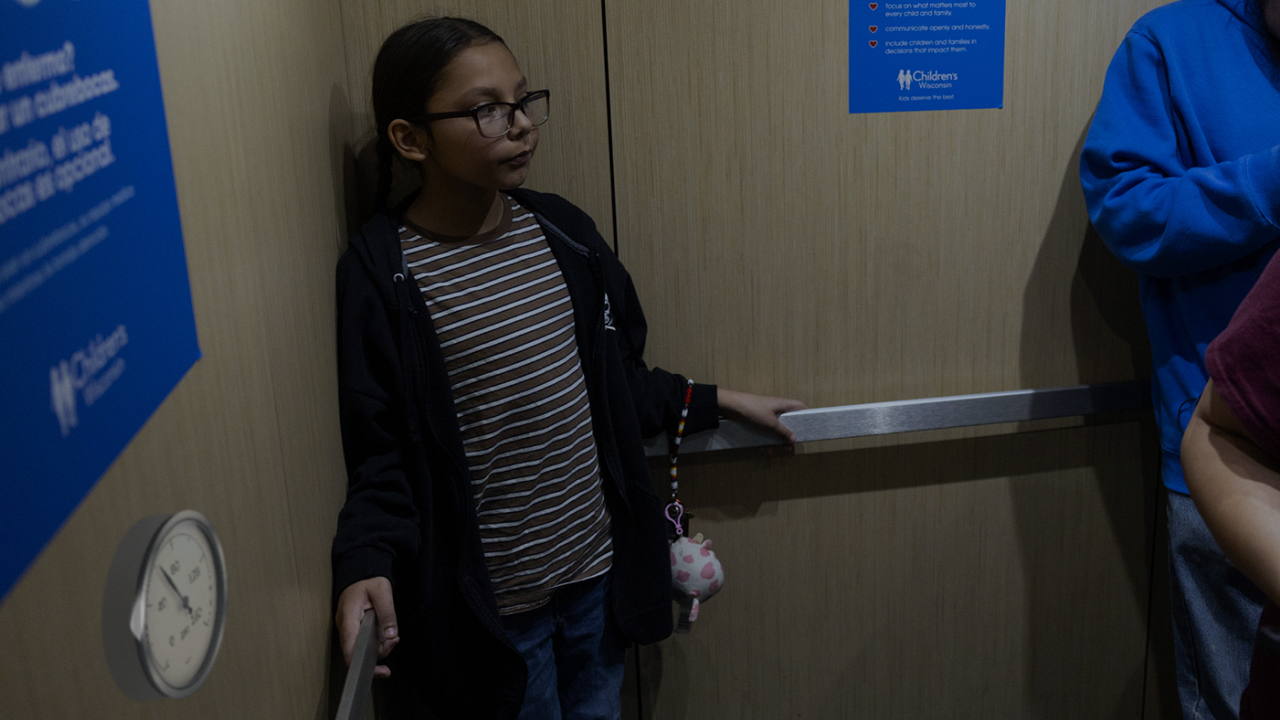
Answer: 60psi
